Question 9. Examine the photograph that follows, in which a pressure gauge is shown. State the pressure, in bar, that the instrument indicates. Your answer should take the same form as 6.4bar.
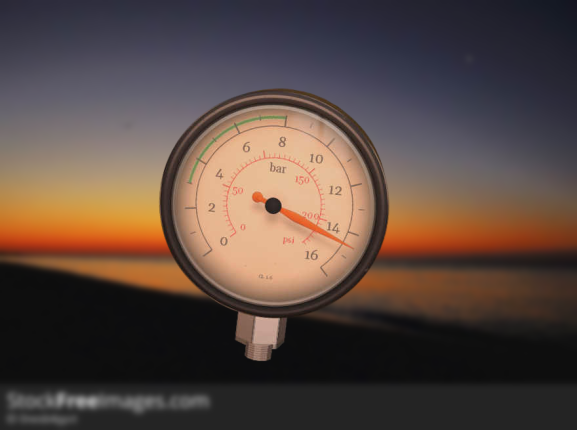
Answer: 14.5bar
